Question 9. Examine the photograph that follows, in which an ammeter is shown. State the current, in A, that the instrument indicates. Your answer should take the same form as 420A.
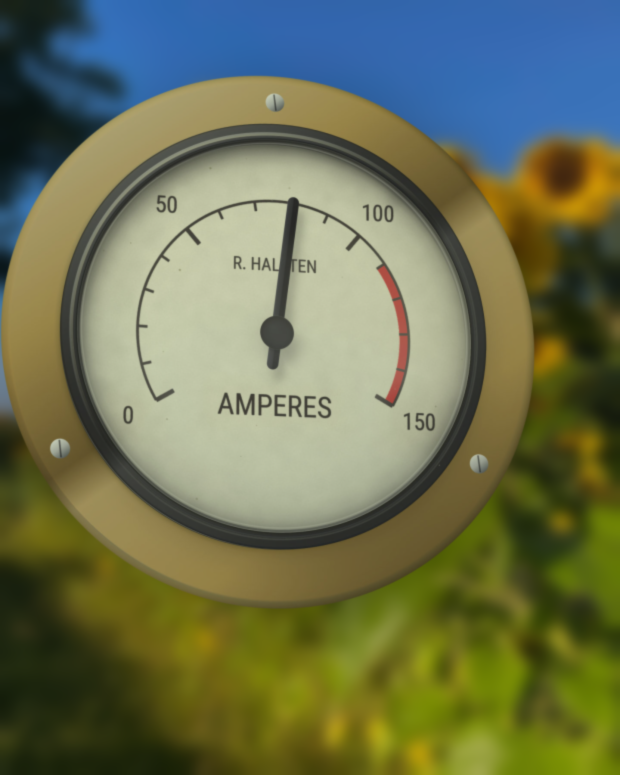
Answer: 80A
